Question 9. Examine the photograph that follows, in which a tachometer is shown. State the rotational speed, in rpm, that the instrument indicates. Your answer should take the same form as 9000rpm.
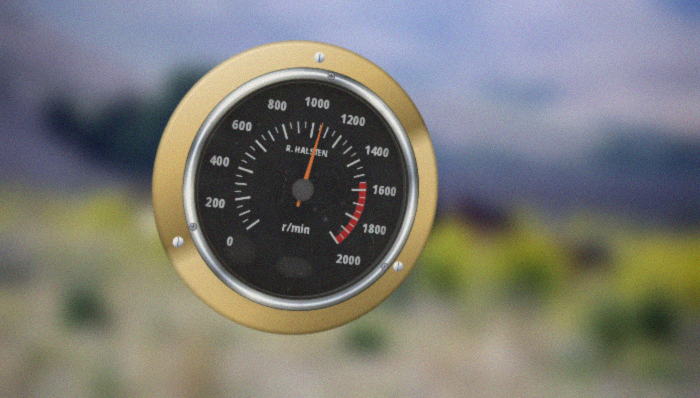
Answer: 1050rpm
